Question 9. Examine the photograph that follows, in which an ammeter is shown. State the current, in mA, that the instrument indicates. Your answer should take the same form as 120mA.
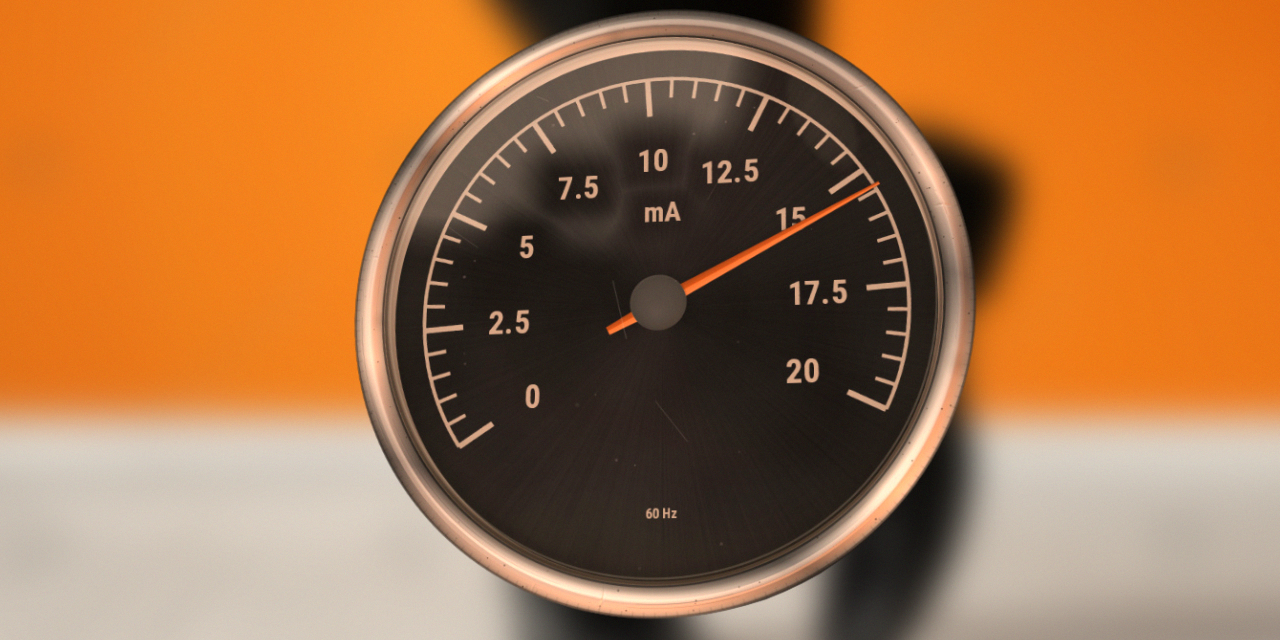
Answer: 15.5mA
